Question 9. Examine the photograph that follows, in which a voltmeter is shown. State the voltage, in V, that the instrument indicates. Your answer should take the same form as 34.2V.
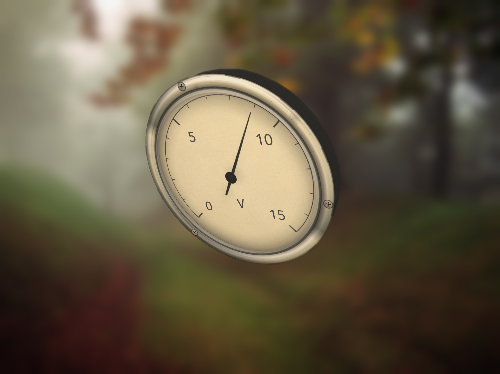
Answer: 9V
